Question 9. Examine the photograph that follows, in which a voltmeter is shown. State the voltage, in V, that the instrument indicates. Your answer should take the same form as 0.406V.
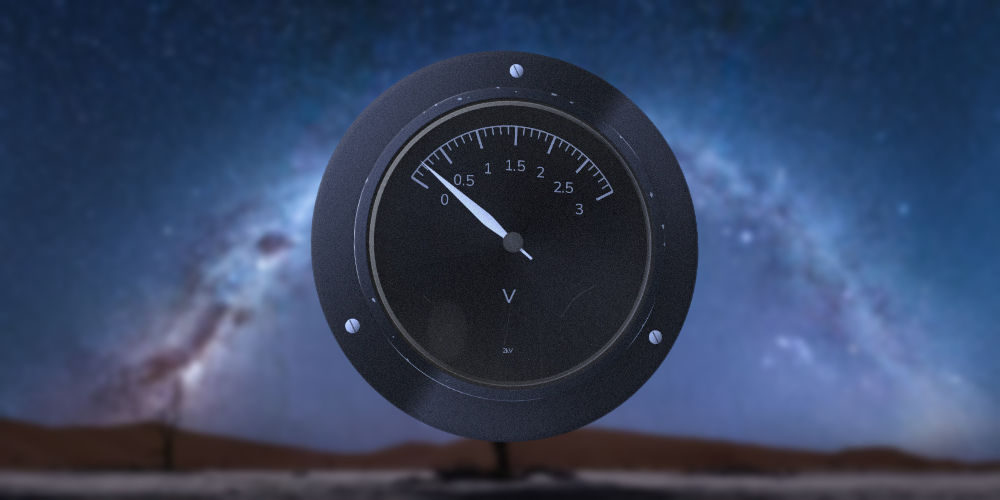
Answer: 0.2V
